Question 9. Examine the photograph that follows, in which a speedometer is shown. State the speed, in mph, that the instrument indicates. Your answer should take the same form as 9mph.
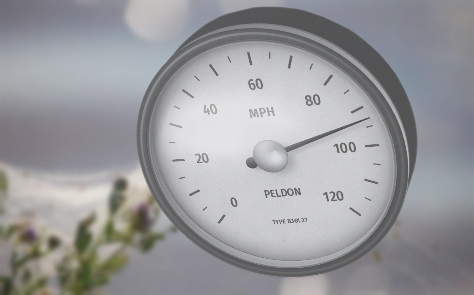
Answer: 92.5mph
